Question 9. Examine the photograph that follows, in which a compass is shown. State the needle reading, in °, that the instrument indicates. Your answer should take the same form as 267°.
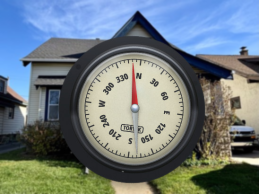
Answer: 350°
